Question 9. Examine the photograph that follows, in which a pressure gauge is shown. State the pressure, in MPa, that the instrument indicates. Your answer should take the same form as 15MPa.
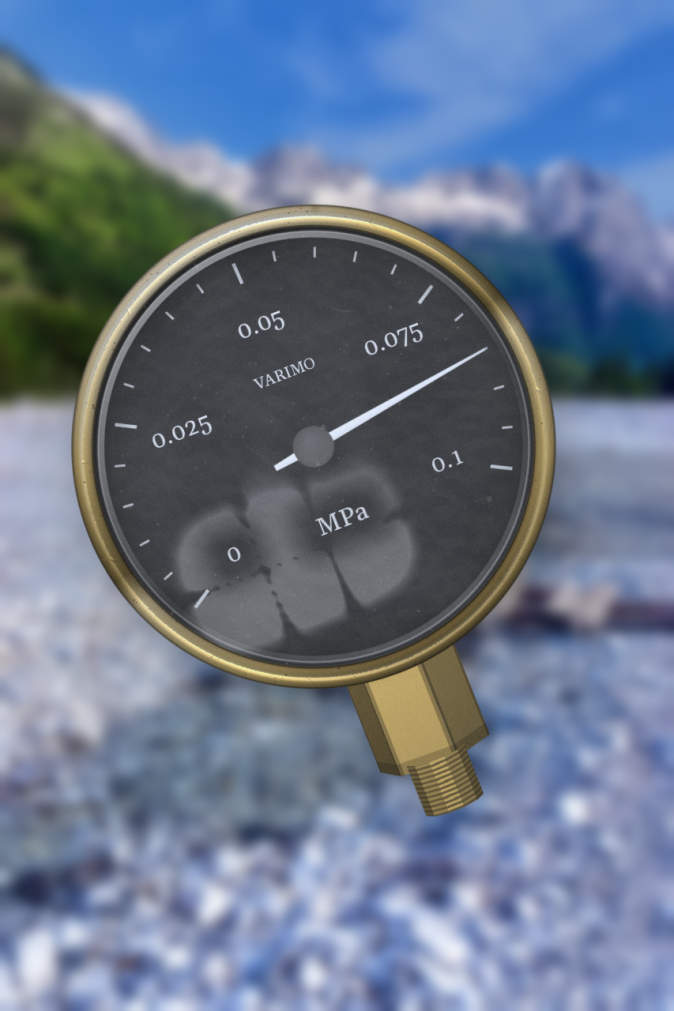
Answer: 0.085MPa
